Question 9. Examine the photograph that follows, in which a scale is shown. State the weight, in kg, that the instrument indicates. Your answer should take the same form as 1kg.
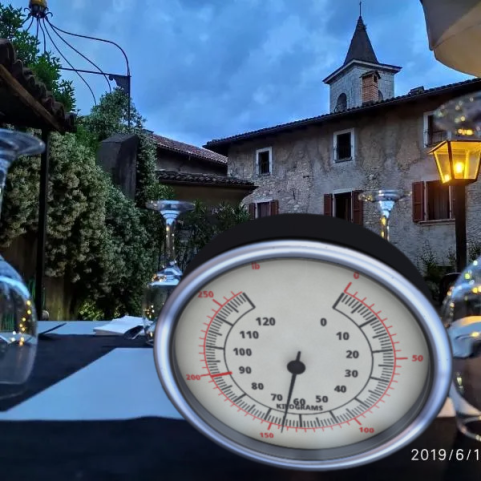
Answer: 65kg
